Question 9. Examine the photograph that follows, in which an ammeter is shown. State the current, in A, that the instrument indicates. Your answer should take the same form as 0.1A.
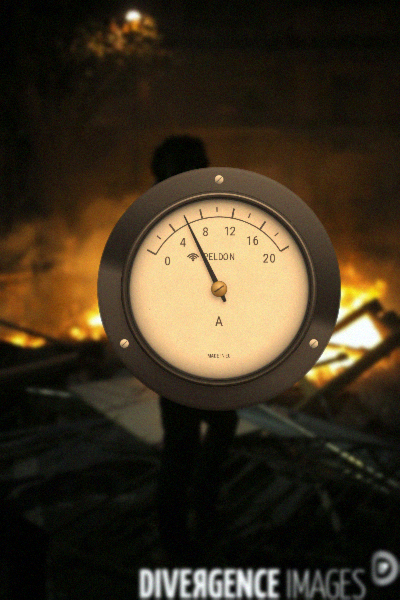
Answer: 6A
